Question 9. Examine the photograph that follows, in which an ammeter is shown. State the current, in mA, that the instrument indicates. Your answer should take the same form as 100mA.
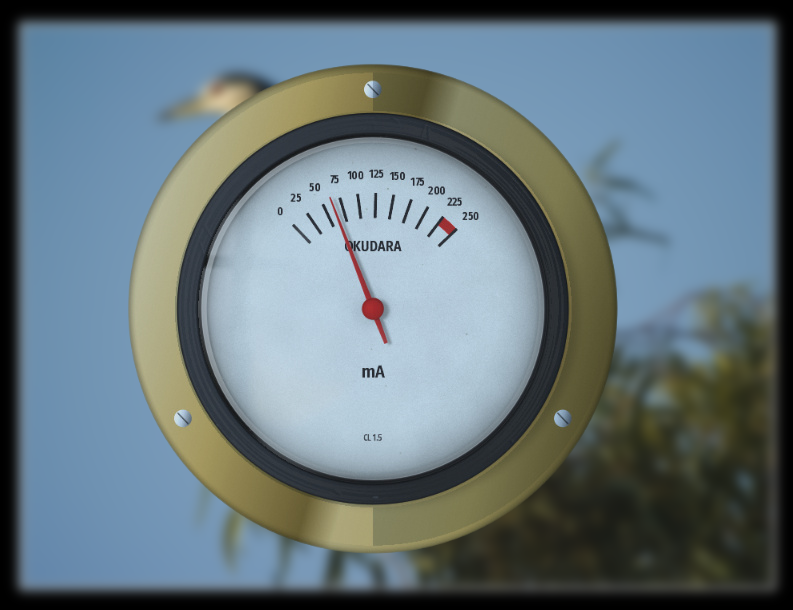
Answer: 62.5mA
